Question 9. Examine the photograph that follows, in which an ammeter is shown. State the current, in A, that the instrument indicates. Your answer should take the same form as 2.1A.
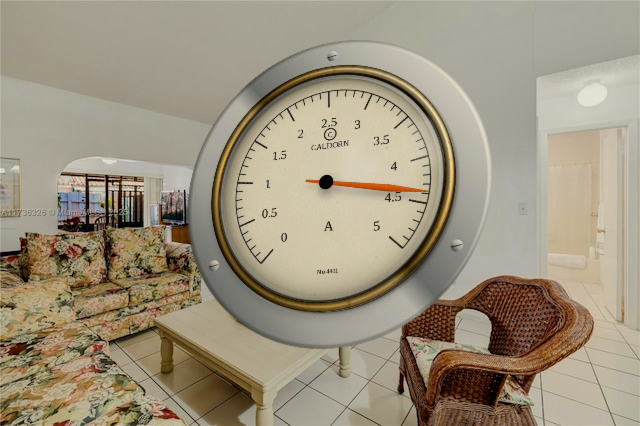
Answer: 4.4A
